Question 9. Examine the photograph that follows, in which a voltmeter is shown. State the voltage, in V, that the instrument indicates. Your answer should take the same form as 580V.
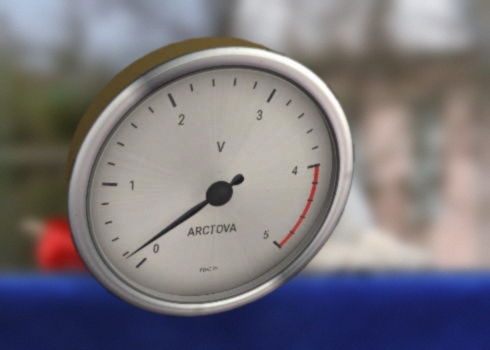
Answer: 0.2V
